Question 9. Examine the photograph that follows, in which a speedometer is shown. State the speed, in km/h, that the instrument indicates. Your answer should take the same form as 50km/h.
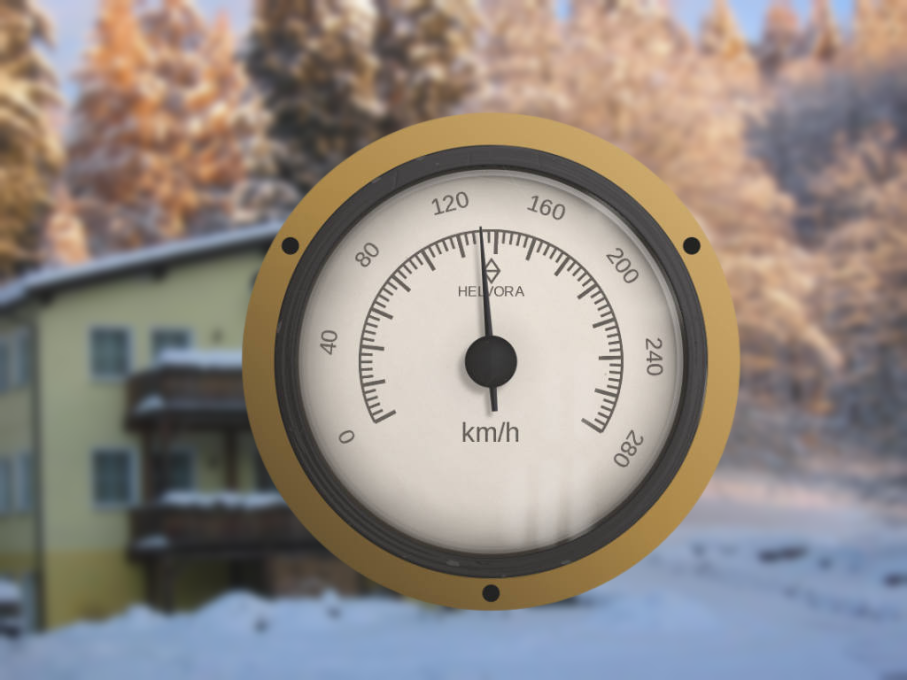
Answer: 132km/h
